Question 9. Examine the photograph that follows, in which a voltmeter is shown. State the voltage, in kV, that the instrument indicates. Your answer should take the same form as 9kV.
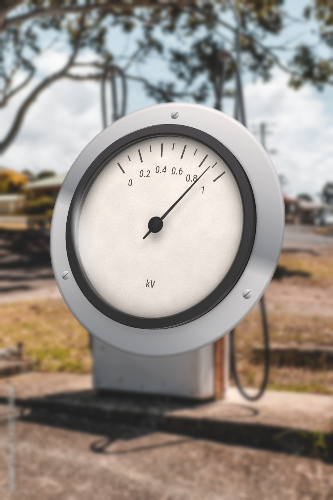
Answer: 0.9kV
